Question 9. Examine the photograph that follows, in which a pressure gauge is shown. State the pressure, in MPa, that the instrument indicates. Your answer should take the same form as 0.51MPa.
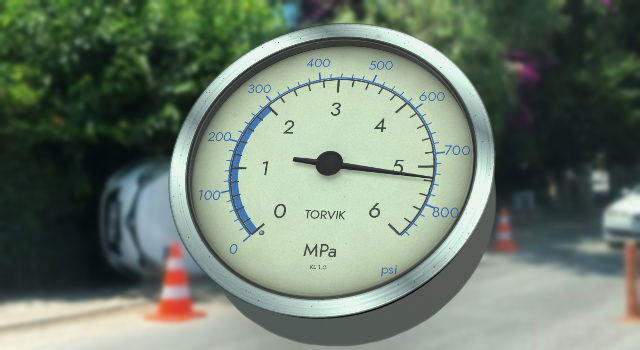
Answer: 5.2MPa
